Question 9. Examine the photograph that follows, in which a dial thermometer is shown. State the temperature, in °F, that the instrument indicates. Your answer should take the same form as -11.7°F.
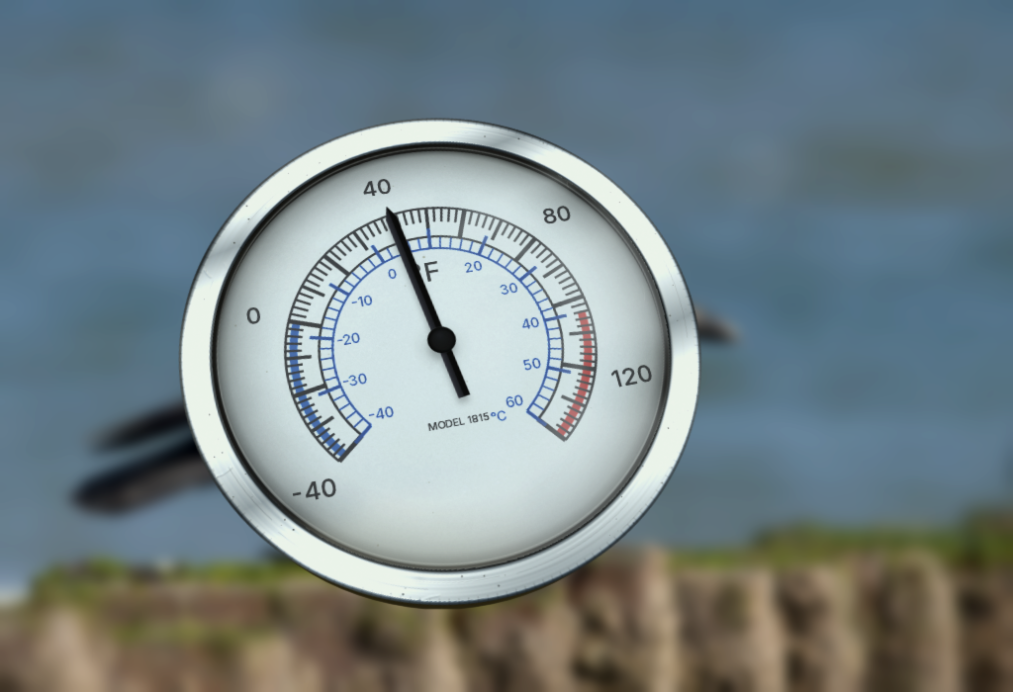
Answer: 40°F
